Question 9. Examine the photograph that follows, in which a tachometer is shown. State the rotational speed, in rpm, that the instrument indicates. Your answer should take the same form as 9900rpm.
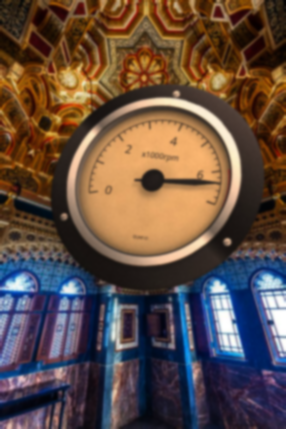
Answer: 6400rpm
